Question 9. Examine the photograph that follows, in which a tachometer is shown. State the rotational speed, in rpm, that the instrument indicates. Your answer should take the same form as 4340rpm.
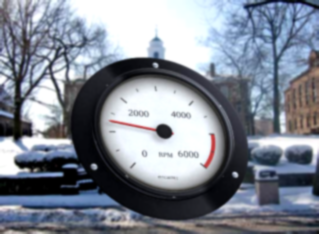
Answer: 1250rpm
